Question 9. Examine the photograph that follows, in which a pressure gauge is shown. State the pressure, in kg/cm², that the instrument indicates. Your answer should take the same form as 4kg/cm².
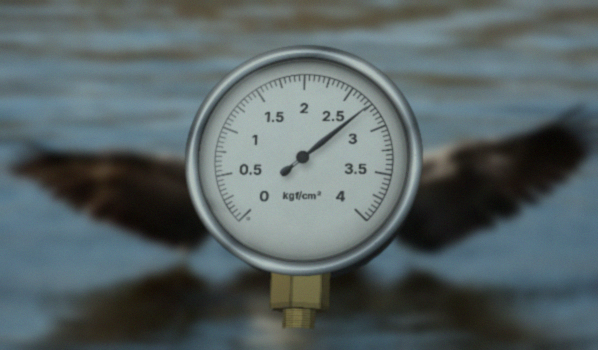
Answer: 2.75kg/cm²
